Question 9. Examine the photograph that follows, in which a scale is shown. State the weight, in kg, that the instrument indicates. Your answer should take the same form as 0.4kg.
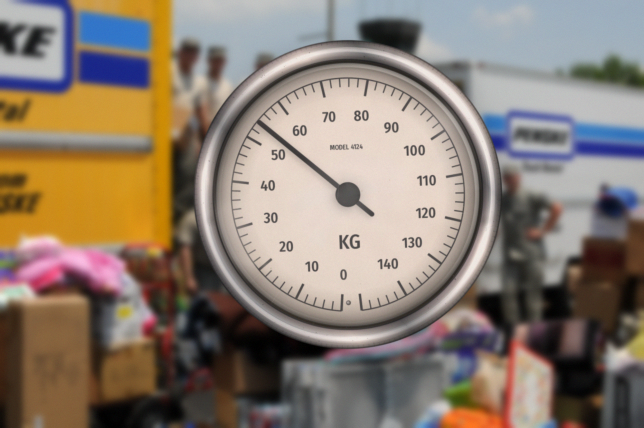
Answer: 54kg
